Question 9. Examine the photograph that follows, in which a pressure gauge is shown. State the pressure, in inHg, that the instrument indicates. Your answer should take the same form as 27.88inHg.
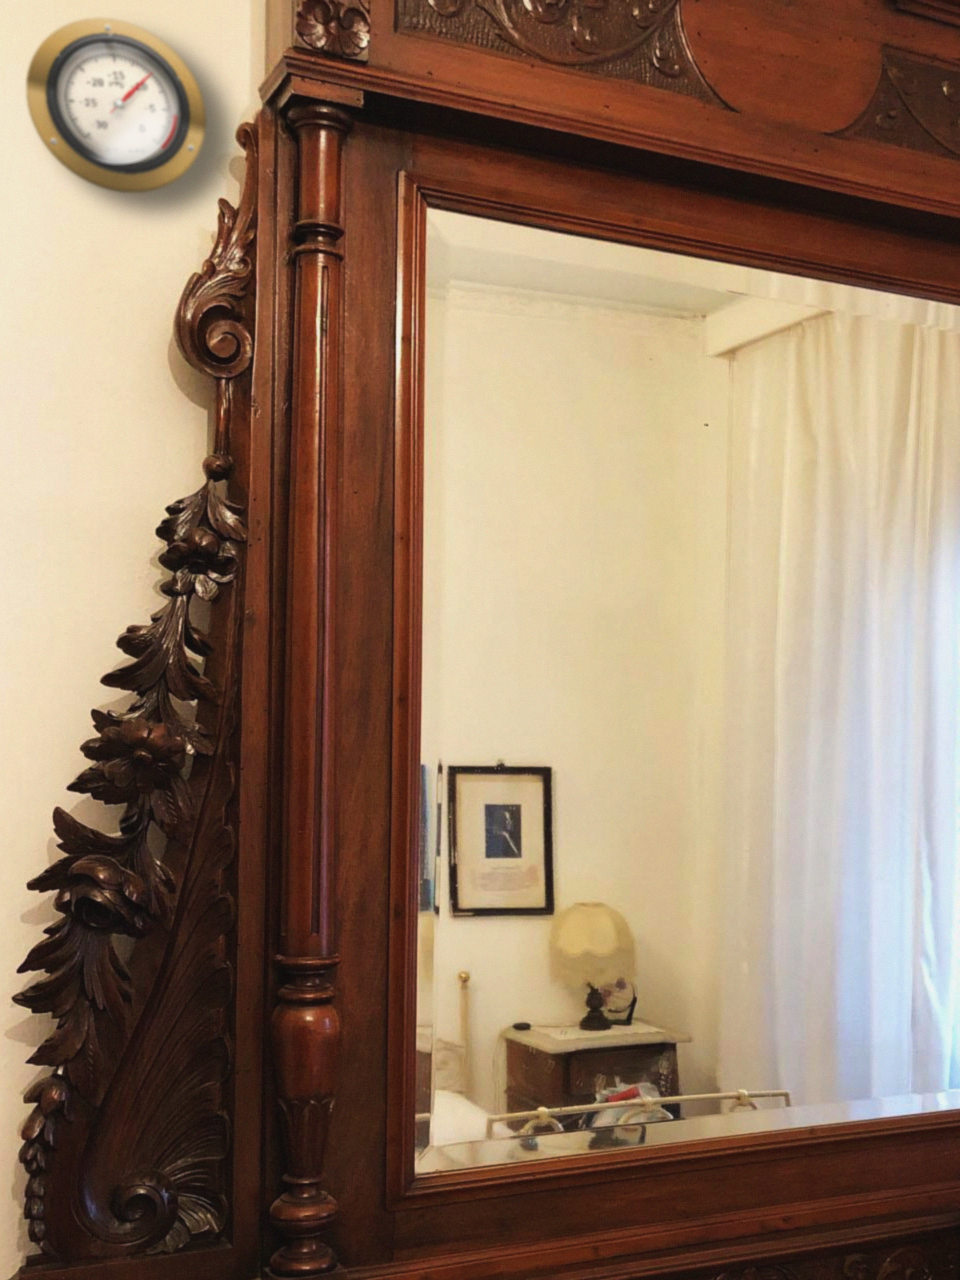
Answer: -10inHg
